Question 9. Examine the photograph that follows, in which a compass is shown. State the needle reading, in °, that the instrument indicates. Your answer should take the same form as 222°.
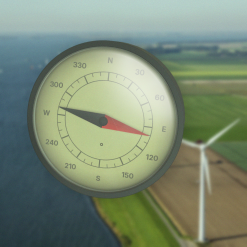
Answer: 100°
